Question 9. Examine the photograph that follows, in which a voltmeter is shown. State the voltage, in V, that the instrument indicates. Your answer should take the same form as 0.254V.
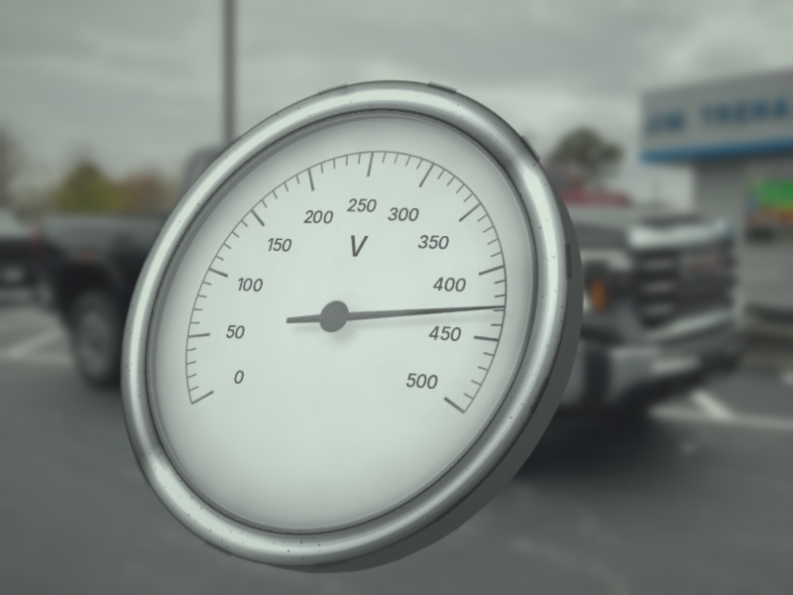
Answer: 430V
